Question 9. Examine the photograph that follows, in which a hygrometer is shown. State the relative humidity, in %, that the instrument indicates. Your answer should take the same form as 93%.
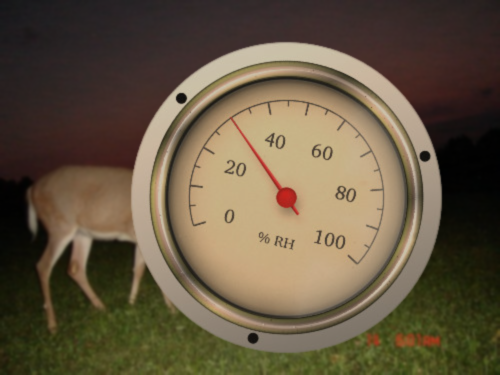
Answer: 30%
